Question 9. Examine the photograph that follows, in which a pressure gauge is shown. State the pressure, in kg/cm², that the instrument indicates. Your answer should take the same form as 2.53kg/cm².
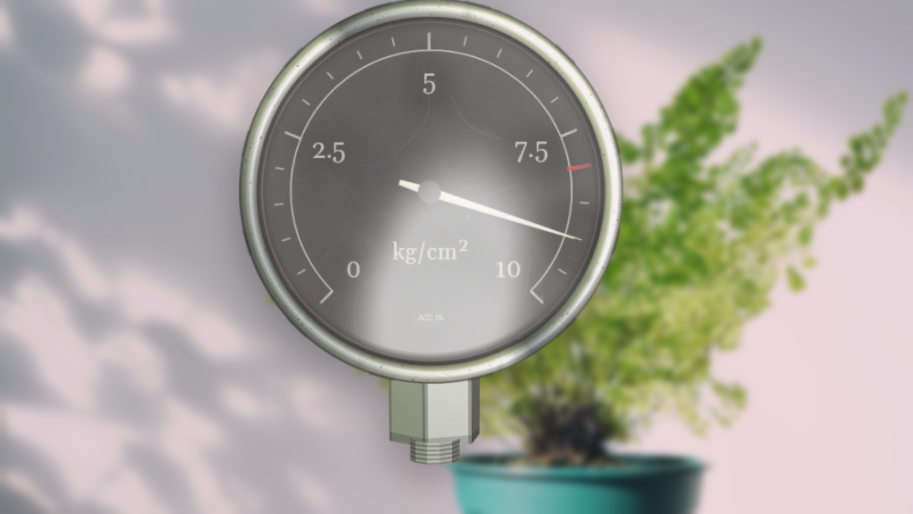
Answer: 9kg/cm²
